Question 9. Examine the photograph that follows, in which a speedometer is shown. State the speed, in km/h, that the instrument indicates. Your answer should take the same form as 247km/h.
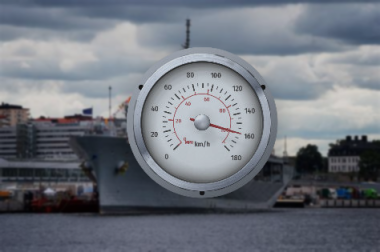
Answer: 160km/h
